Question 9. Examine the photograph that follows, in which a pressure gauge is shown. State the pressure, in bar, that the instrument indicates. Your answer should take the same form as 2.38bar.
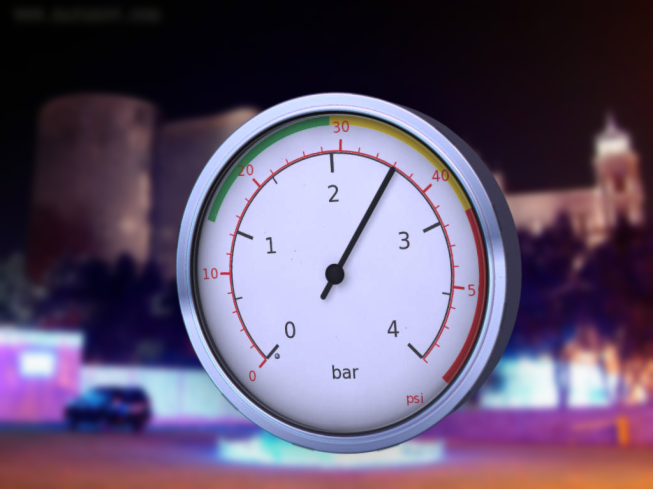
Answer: 2.5bar
